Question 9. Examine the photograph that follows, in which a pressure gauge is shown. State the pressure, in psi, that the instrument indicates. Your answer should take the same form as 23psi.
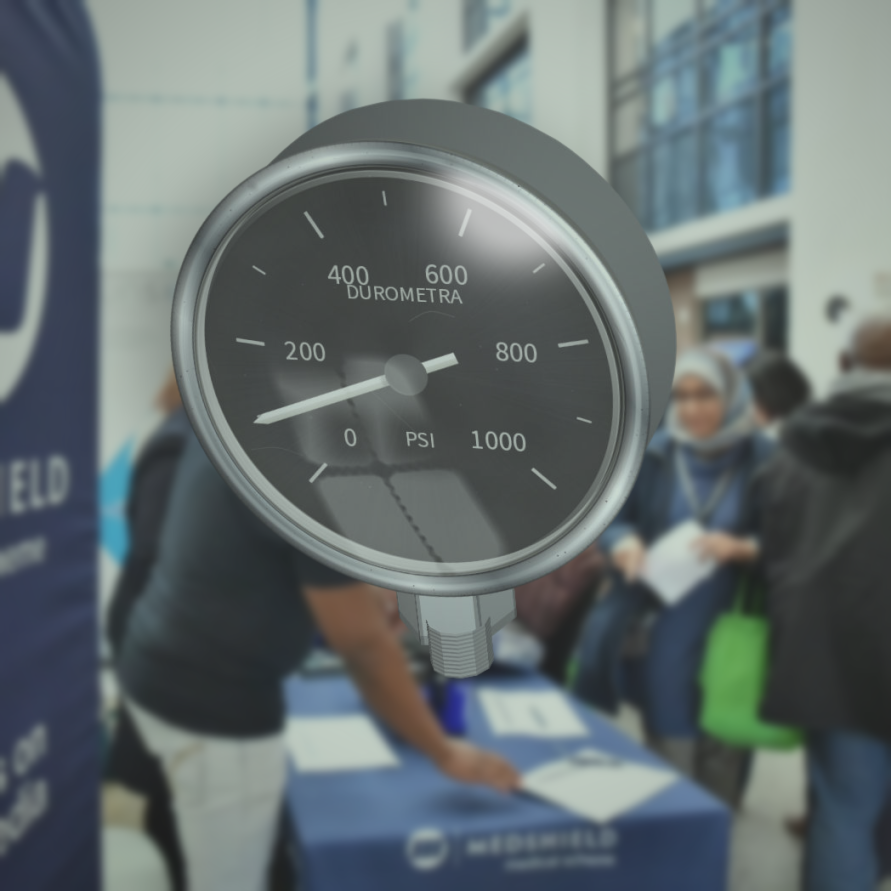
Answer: 100psi
